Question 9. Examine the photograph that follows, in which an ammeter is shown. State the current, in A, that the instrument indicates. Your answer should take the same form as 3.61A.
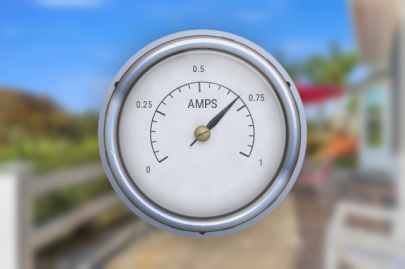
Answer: 0.7A
